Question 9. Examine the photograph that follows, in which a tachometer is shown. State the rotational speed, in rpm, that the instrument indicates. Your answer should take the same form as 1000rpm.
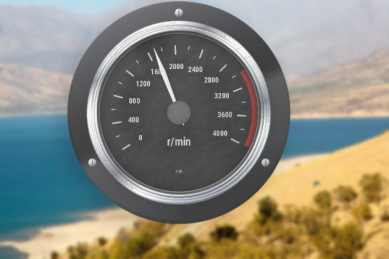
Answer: 1700rpm
